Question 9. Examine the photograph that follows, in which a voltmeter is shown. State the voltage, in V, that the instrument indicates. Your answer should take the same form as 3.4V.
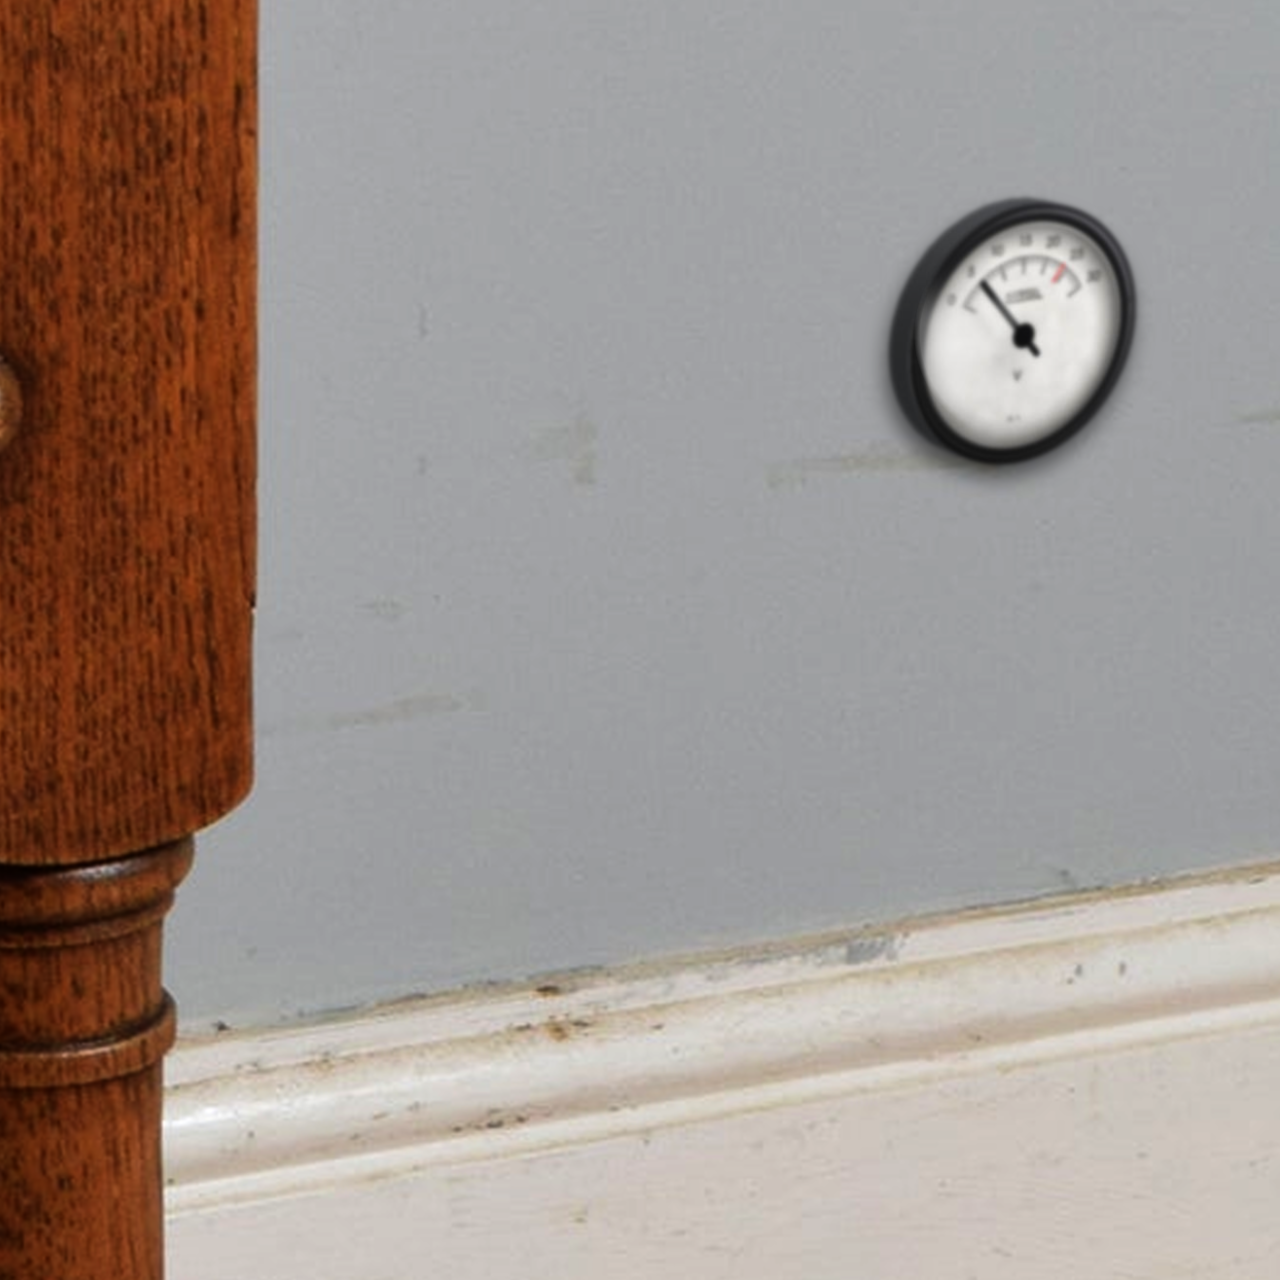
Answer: 5V
